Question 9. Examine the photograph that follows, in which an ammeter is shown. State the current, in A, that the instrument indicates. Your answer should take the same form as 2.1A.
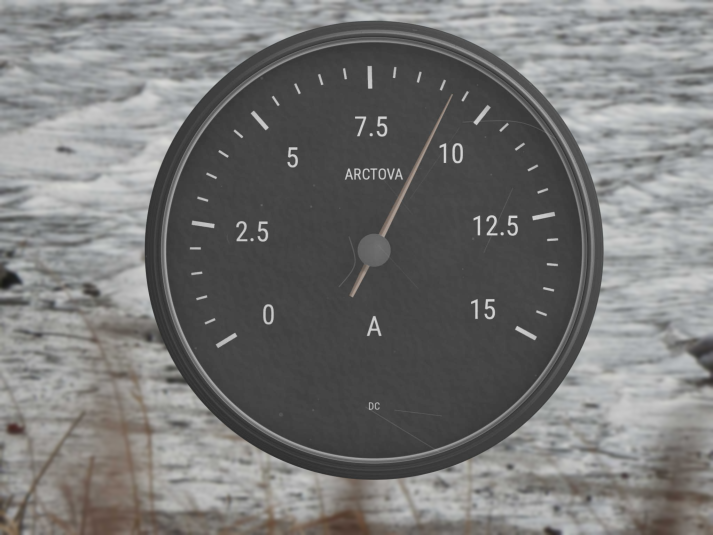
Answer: 9.25A
